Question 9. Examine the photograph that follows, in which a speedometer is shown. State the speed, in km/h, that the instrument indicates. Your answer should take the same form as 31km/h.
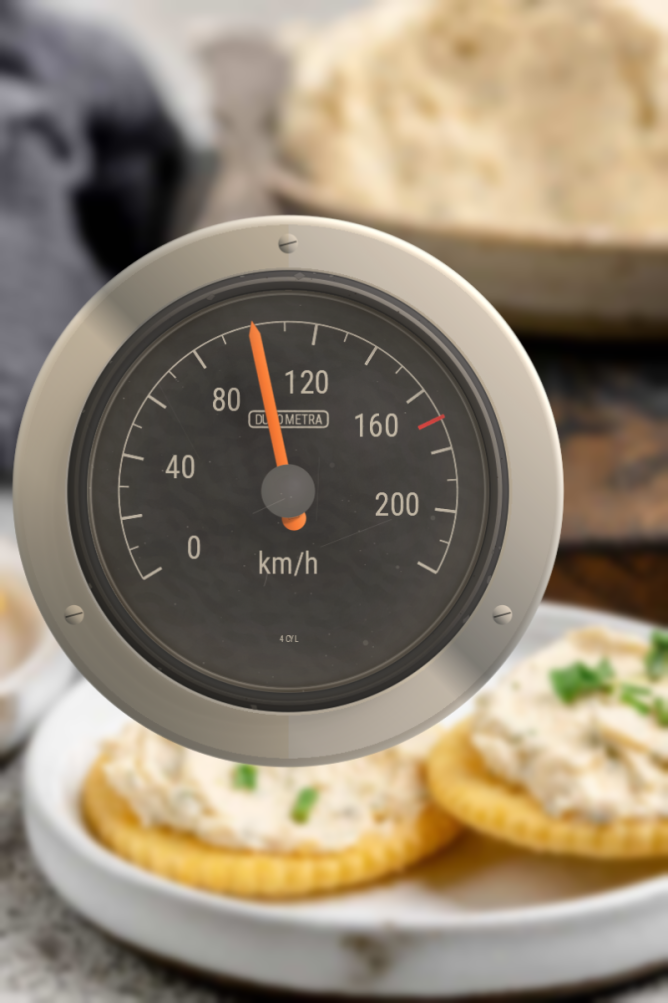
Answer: 100km/h
